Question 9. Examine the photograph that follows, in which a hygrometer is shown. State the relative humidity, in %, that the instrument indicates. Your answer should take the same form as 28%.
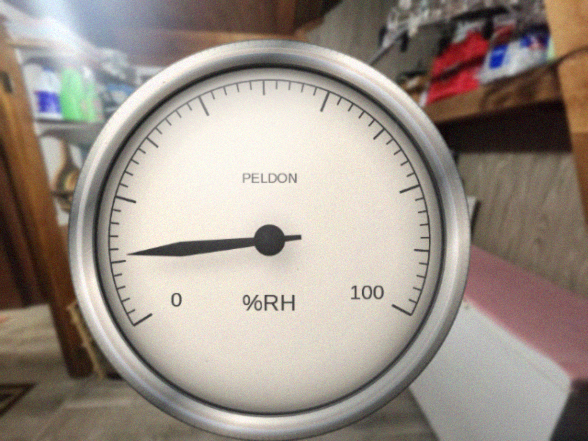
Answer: 11%
